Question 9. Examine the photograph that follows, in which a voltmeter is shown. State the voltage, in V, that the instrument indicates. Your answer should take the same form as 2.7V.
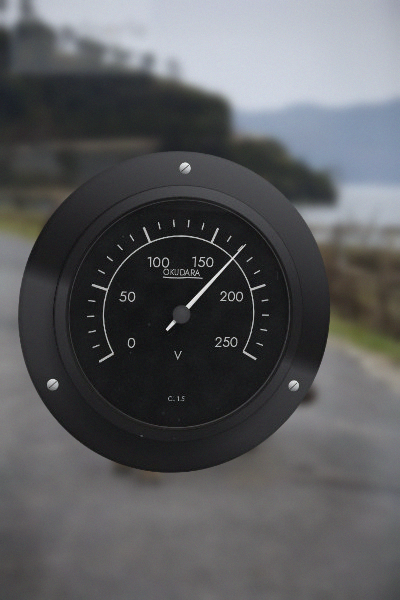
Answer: 170V
